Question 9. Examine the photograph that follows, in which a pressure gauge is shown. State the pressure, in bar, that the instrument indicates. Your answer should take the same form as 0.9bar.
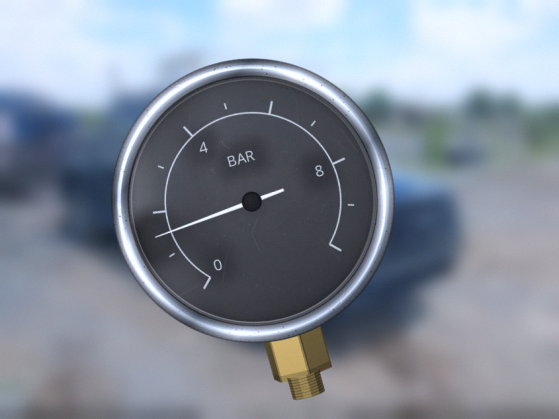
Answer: 1.5bar
